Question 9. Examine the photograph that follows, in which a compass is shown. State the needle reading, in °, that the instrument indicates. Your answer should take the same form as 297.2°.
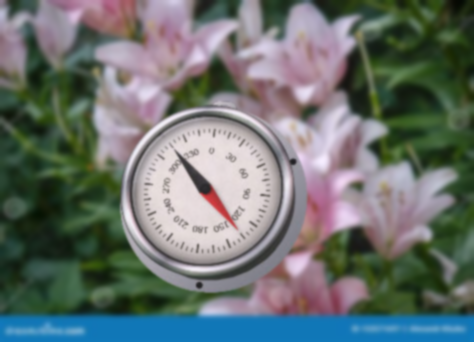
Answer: 135°
